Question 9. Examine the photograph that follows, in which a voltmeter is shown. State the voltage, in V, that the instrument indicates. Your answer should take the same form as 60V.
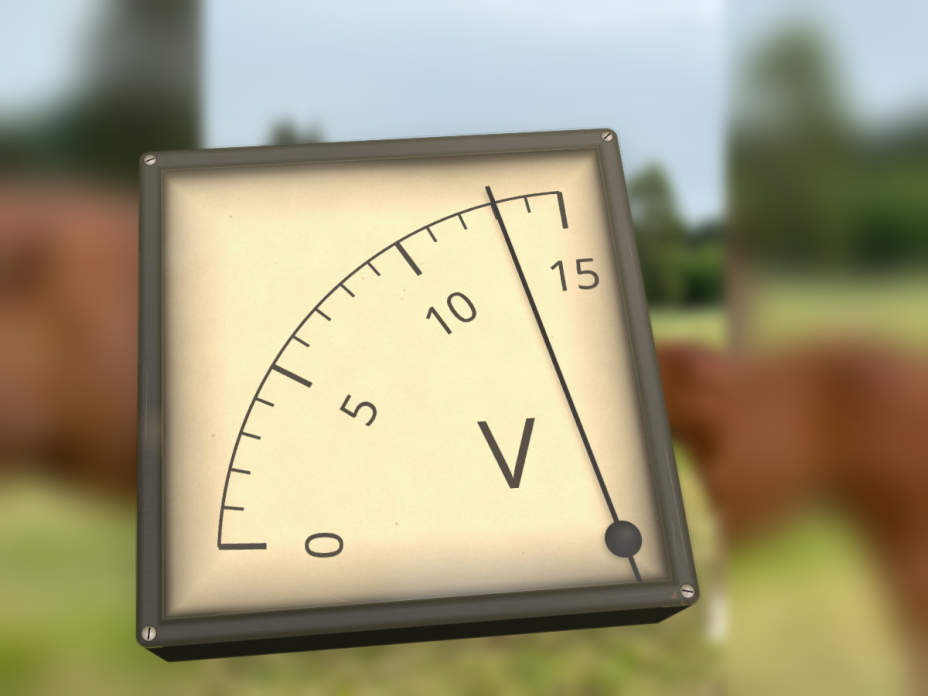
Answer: 13V
